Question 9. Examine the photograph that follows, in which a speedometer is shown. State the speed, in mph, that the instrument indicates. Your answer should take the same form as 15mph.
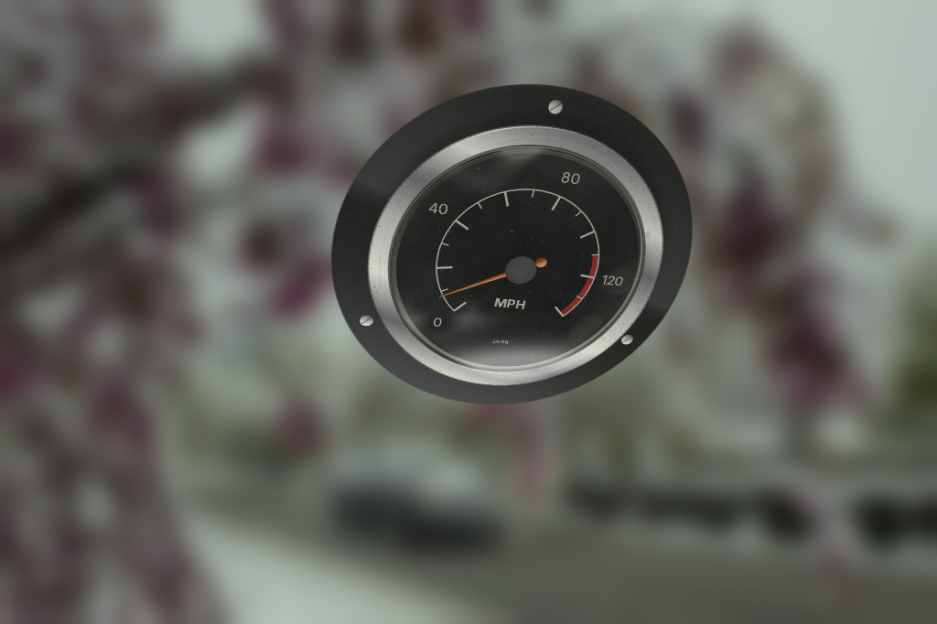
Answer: 10mph
